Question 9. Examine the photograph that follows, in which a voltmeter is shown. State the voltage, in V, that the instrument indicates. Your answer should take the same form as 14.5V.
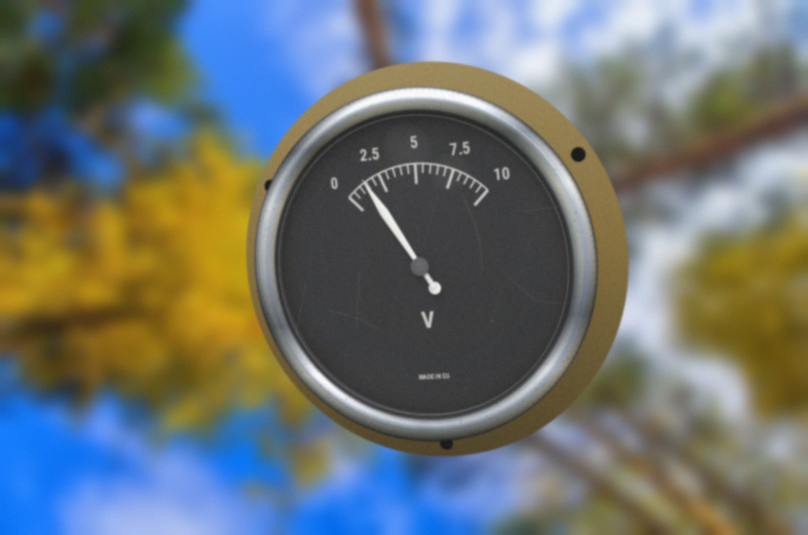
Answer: 1.5V
